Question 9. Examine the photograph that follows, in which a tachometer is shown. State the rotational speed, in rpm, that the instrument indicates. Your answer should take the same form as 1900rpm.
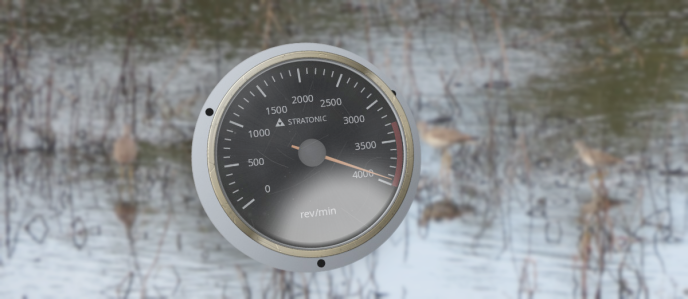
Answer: 3950rpm
